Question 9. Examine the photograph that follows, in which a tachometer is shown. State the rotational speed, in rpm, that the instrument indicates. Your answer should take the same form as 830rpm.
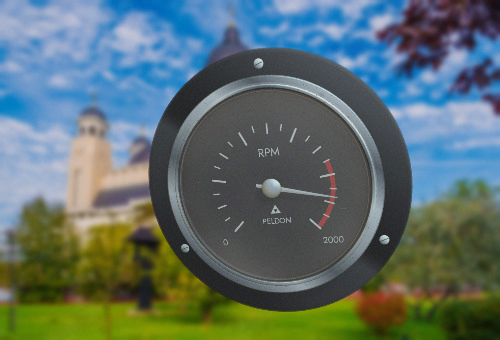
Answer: 1750rpm
